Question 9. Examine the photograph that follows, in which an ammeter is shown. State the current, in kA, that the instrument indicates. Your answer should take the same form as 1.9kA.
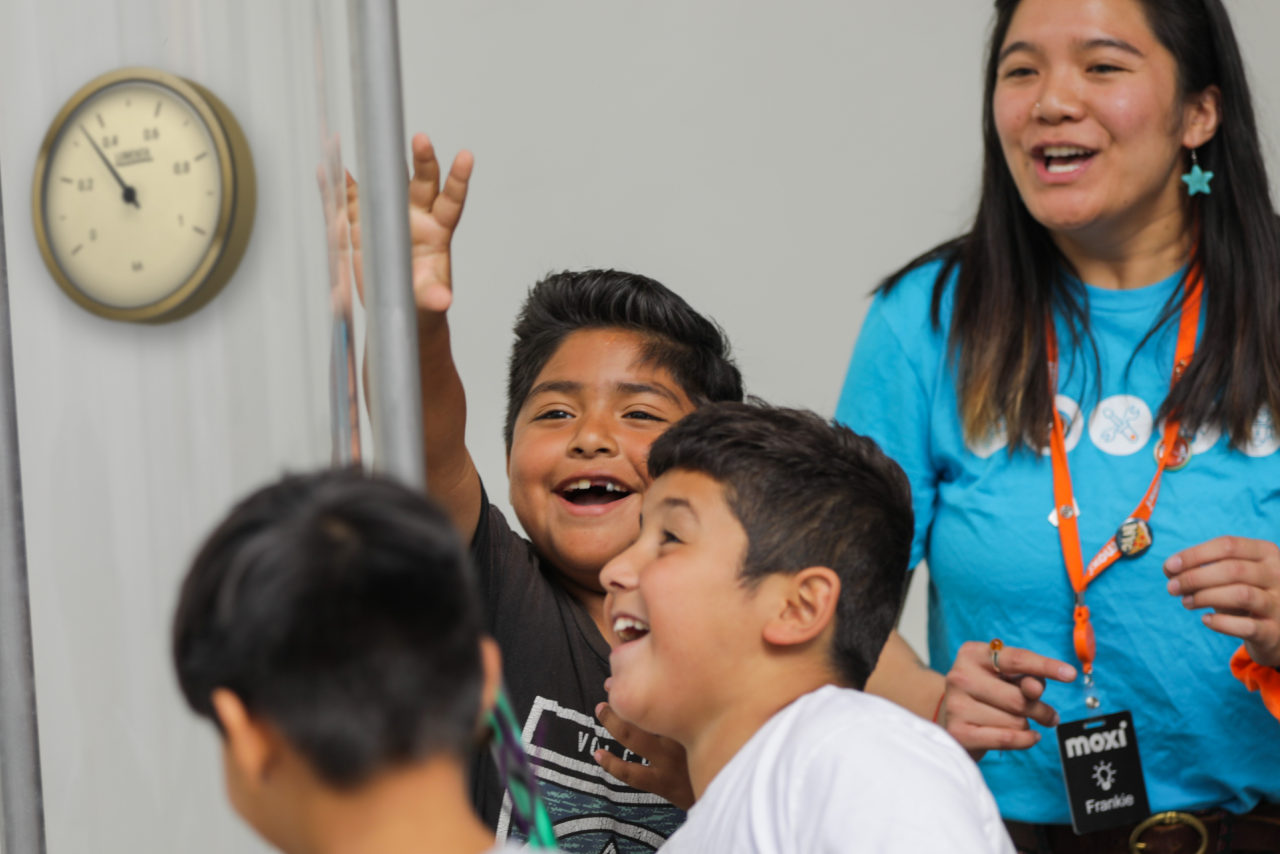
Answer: 0.35kA
